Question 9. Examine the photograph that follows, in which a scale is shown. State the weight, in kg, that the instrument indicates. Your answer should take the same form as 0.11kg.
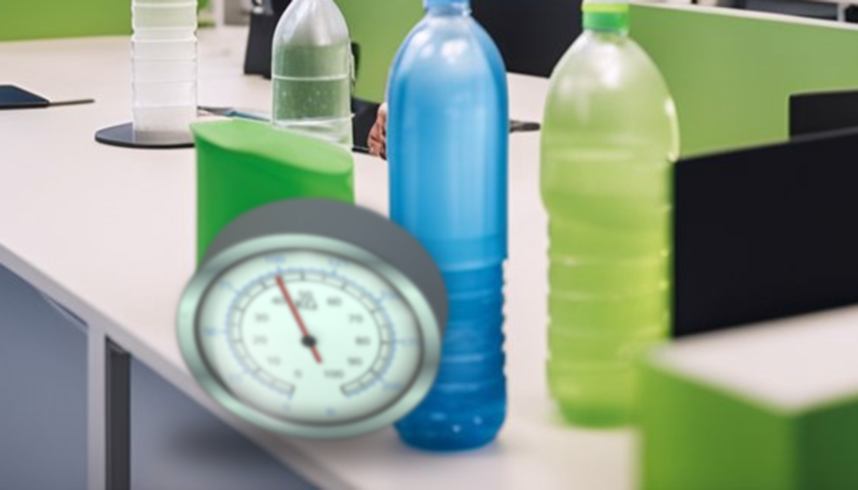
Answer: 45kg
